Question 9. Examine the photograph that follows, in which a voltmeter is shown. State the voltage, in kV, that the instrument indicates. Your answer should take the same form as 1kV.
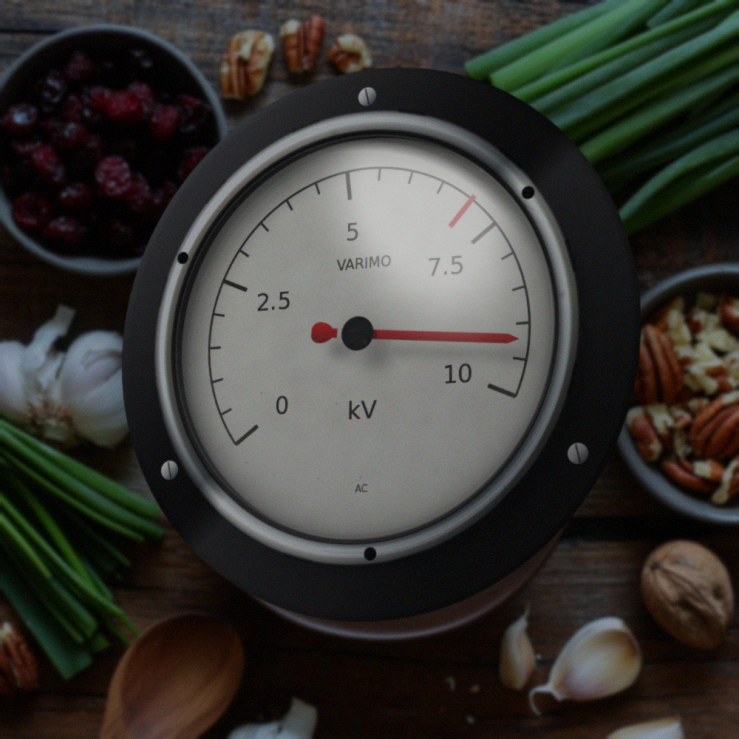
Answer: 9.25kV
